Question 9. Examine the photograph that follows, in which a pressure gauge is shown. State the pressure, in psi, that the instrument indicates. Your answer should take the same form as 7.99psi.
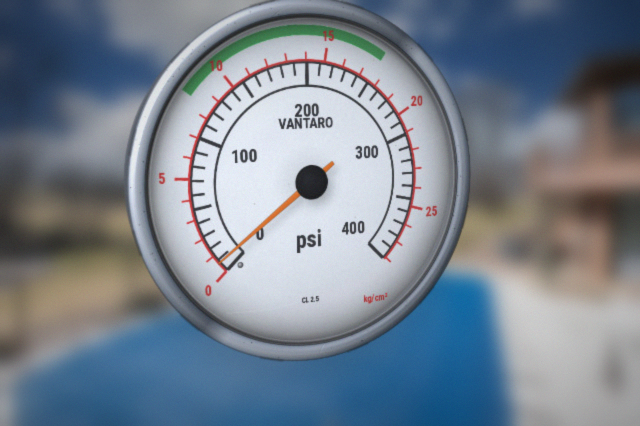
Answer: 10psi
